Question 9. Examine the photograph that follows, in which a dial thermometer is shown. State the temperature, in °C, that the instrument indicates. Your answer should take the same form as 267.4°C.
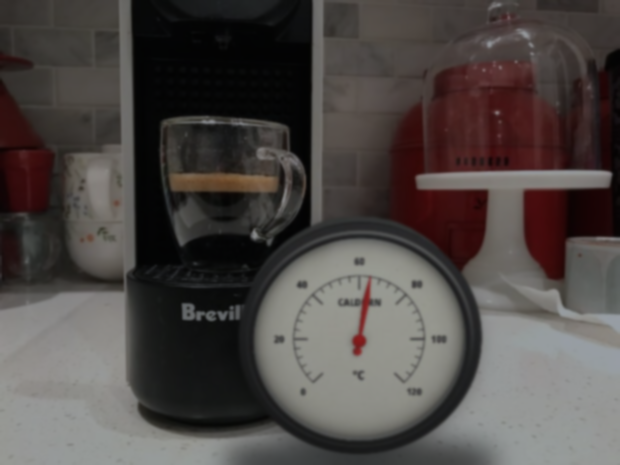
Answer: 64°C
